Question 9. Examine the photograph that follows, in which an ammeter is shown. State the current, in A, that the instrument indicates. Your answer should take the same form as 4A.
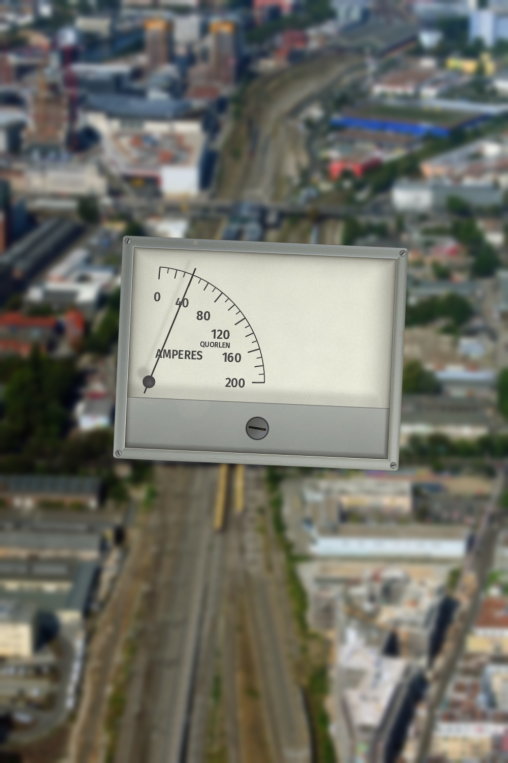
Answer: 40A
